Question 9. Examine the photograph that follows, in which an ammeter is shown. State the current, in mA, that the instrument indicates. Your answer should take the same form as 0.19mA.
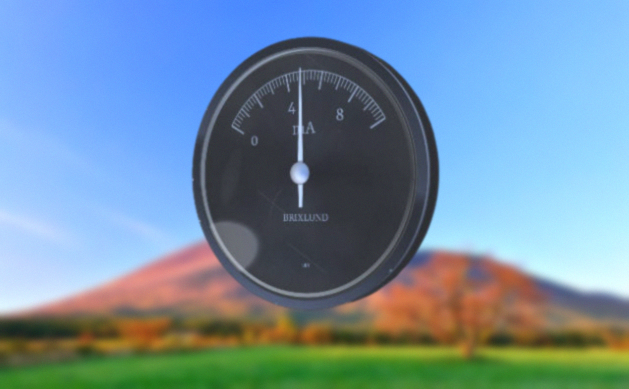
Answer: 5mA
